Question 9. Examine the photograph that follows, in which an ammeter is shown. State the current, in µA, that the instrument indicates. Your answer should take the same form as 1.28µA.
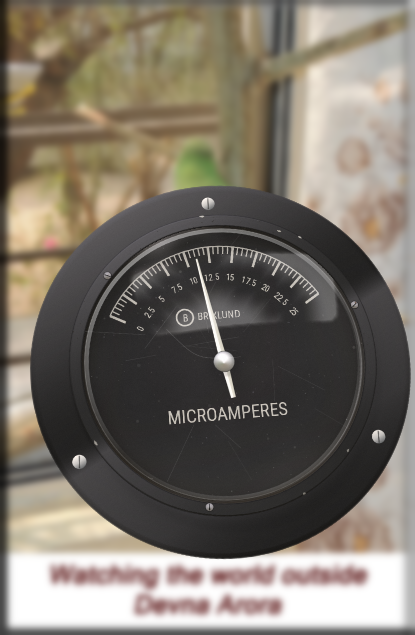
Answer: 11µA
